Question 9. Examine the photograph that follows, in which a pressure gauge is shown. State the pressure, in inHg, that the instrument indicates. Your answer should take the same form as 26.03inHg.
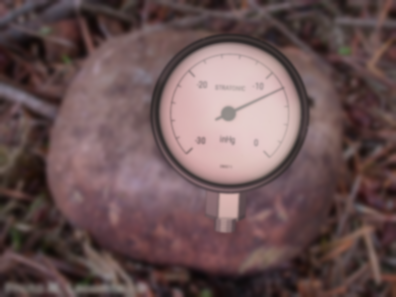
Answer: -8inHg
